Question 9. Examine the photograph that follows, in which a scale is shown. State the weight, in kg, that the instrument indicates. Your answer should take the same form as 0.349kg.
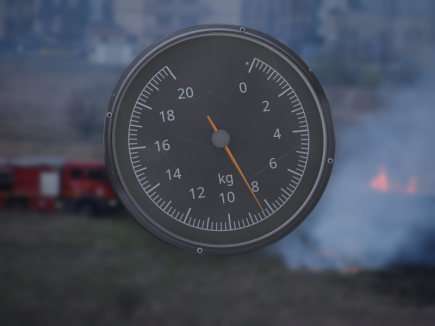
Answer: 8.4kg
